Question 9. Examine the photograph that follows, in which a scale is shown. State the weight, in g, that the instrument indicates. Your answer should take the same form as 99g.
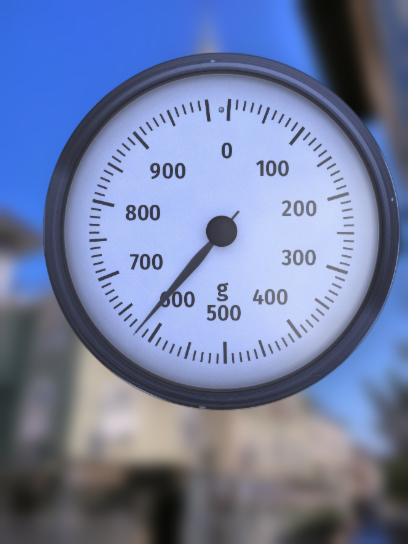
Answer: 620g
